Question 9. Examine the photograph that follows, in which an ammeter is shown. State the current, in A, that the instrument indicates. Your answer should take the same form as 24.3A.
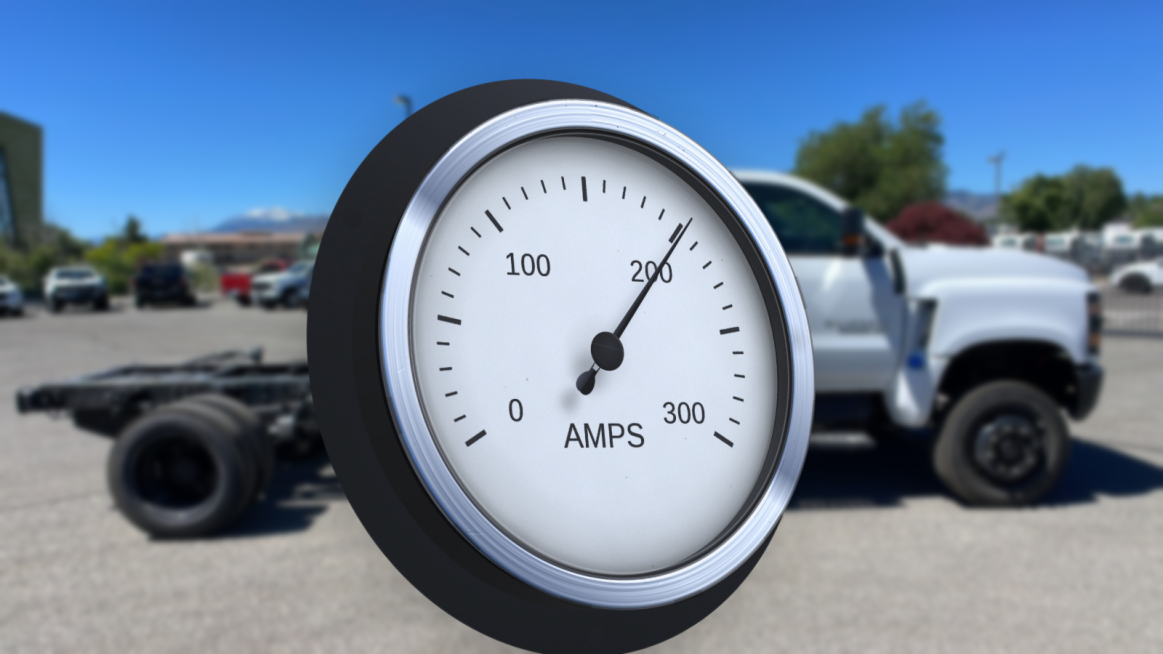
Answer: 200A
